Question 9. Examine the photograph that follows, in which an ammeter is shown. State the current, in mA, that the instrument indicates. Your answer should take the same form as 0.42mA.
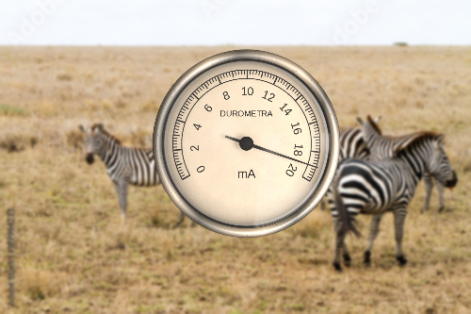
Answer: 19mA
